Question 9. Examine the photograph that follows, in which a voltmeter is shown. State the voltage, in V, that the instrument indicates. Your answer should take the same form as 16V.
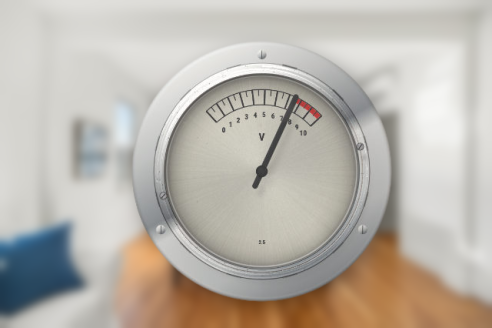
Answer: 7.5V
